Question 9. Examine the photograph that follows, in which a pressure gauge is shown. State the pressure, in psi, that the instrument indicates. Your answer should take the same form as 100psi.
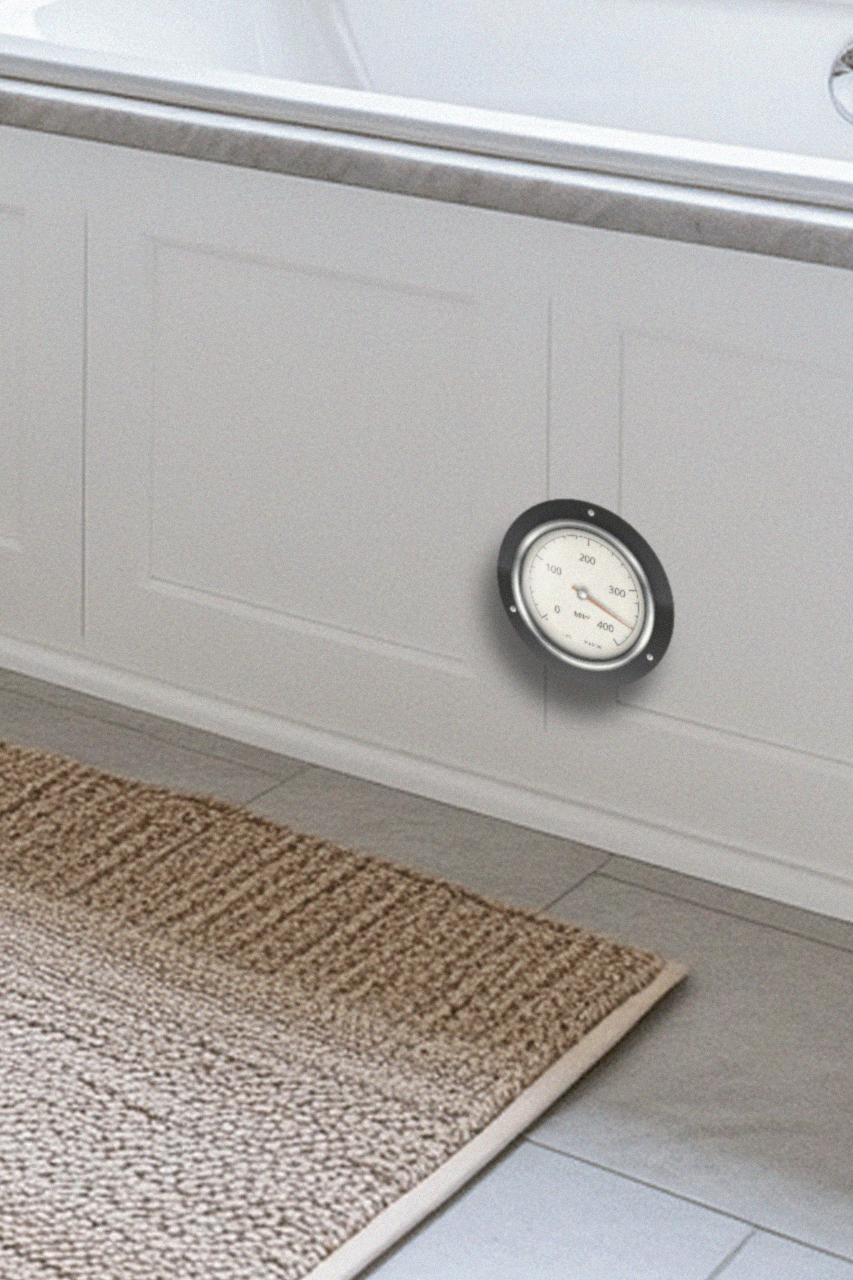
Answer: 360psi
